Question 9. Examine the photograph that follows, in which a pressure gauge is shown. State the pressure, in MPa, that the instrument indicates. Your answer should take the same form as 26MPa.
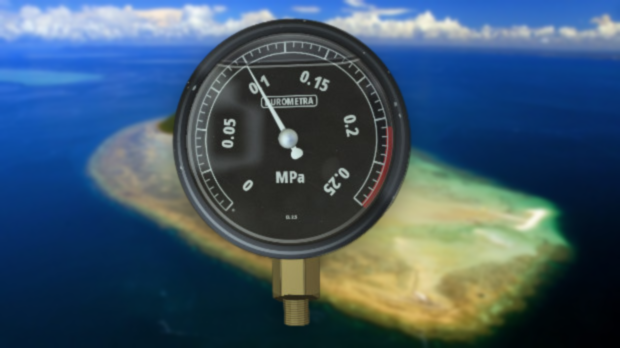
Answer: 0.1MPa
